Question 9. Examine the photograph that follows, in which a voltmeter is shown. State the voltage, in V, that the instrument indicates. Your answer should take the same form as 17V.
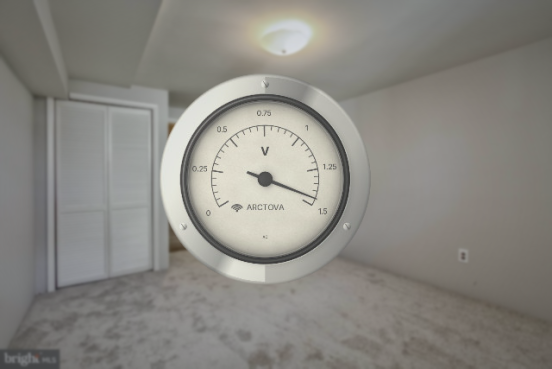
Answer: 1.45V
